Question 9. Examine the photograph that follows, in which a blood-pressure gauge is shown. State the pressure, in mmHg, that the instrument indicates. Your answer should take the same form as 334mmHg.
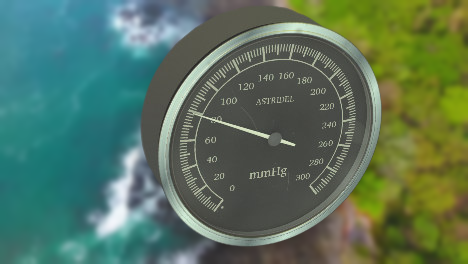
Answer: 80mmHg
